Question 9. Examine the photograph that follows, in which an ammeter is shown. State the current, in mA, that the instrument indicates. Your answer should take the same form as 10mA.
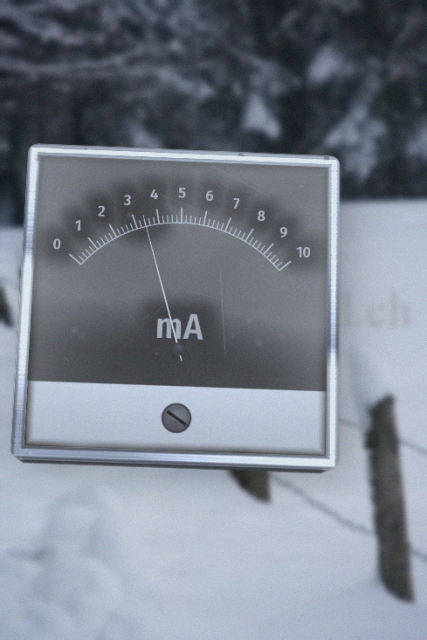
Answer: 3.4mA
